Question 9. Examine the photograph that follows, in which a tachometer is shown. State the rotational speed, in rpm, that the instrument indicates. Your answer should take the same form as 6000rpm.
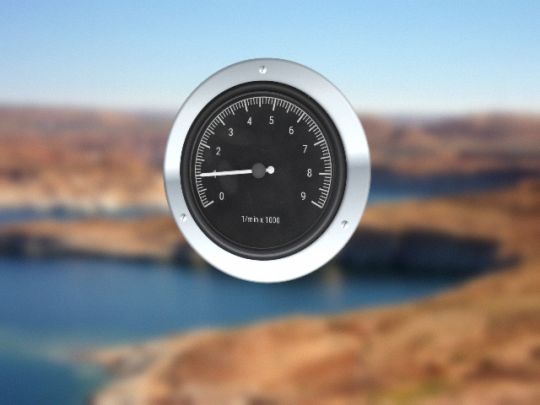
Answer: 1000rpm
